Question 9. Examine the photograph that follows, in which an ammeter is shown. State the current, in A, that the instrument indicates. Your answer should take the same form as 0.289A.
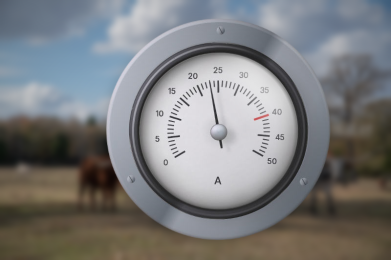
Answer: 23A
